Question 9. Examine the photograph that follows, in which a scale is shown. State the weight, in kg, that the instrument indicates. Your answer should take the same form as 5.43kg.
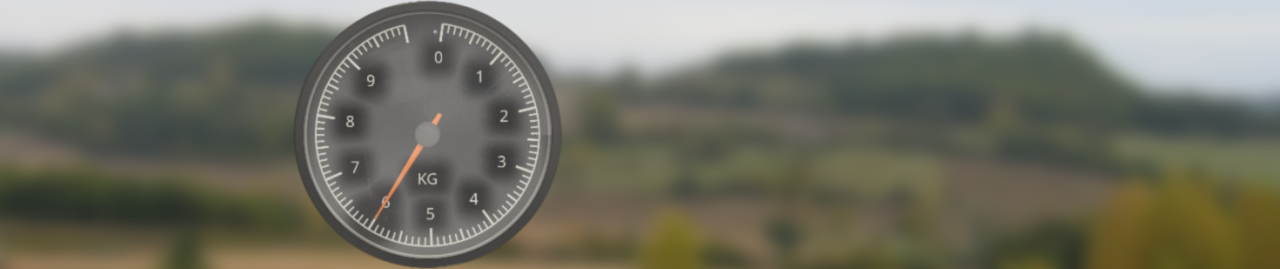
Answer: 6kg
